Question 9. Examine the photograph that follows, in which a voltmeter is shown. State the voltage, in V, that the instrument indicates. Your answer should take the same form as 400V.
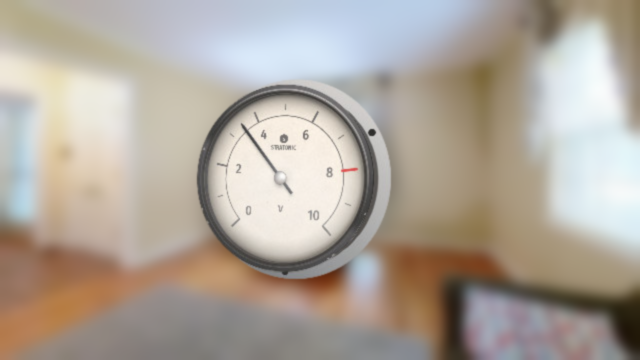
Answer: 3.5V
